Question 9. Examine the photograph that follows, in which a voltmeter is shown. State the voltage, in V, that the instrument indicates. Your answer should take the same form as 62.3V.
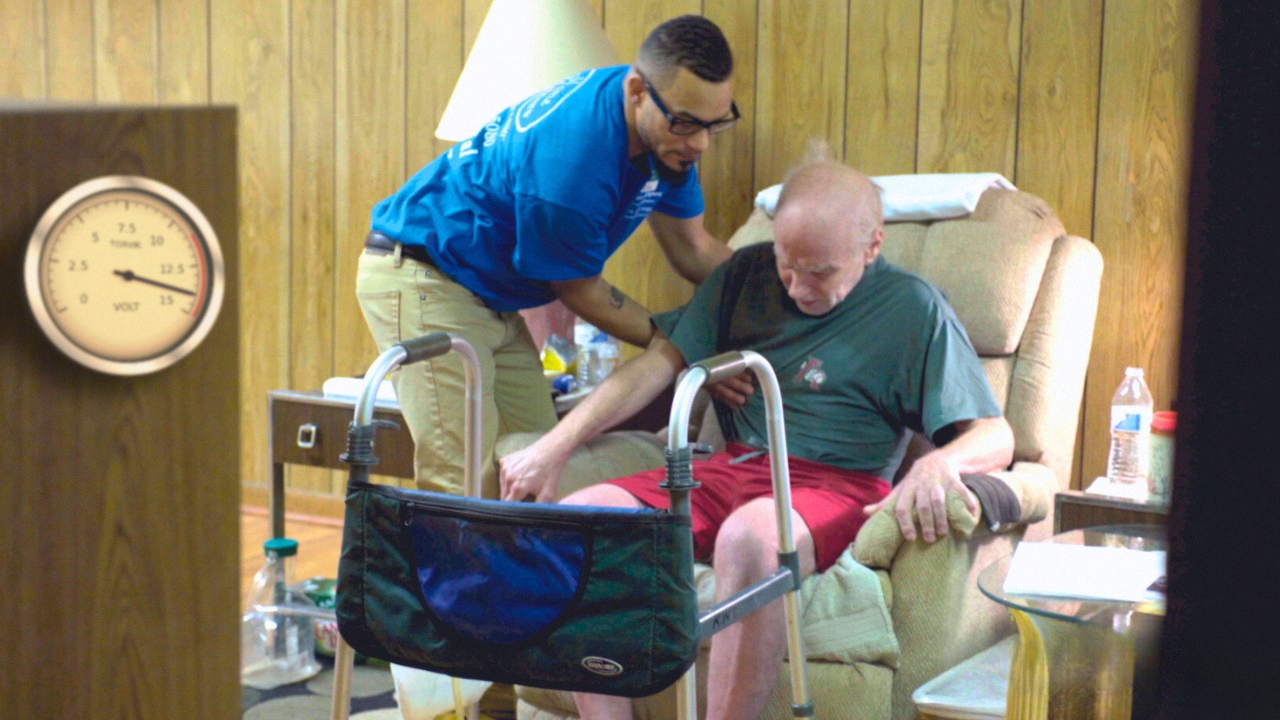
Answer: 14V
